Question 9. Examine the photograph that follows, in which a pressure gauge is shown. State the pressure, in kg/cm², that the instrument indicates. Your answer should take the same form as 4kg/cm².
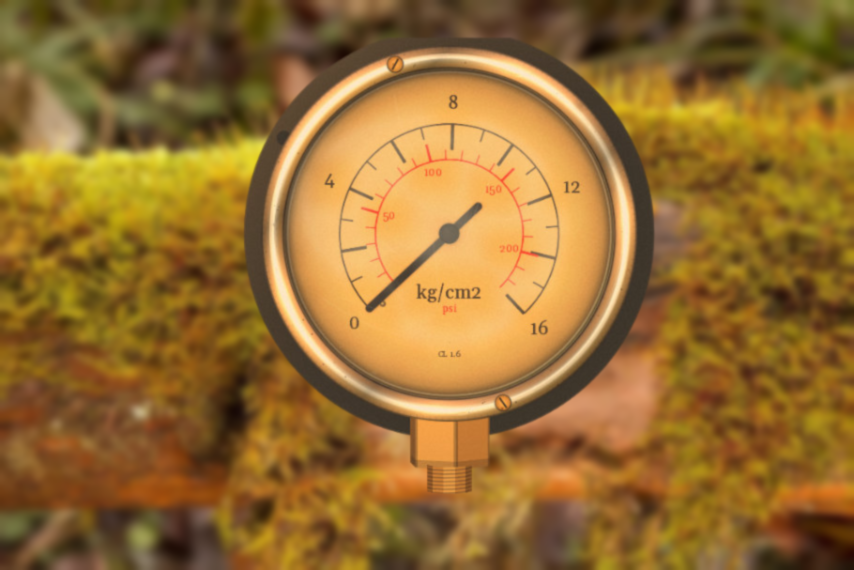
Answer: 0kg/cm²
